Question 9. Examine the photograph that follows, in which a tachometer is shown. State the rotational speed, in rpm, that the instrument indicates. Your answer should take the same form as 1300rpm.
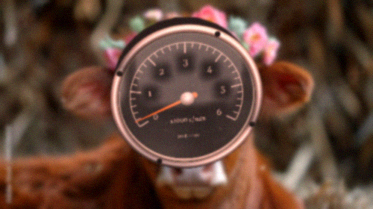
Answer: 200rpm
